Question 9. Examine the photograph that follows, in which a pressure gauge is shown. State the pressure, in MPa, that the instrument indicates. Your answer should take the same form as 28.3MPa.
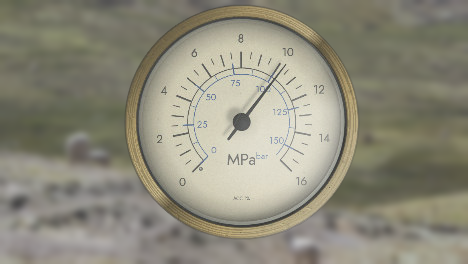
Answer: 10.25MPa
